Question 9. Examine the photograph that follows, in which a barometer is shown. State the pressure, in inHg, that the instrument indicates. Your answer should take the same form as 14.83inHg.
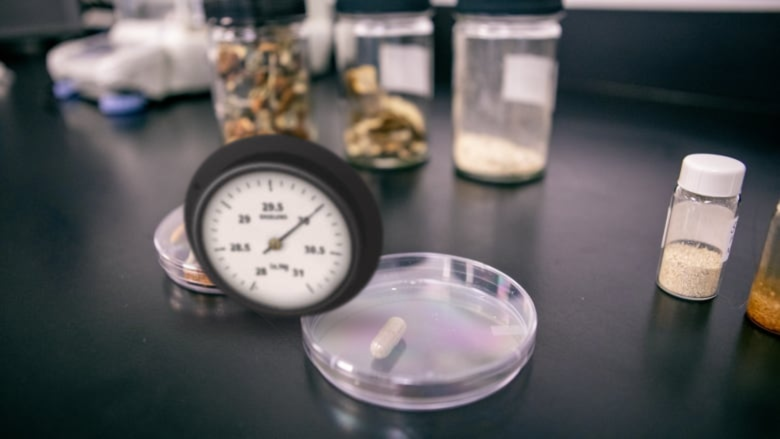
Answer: 30inHg
